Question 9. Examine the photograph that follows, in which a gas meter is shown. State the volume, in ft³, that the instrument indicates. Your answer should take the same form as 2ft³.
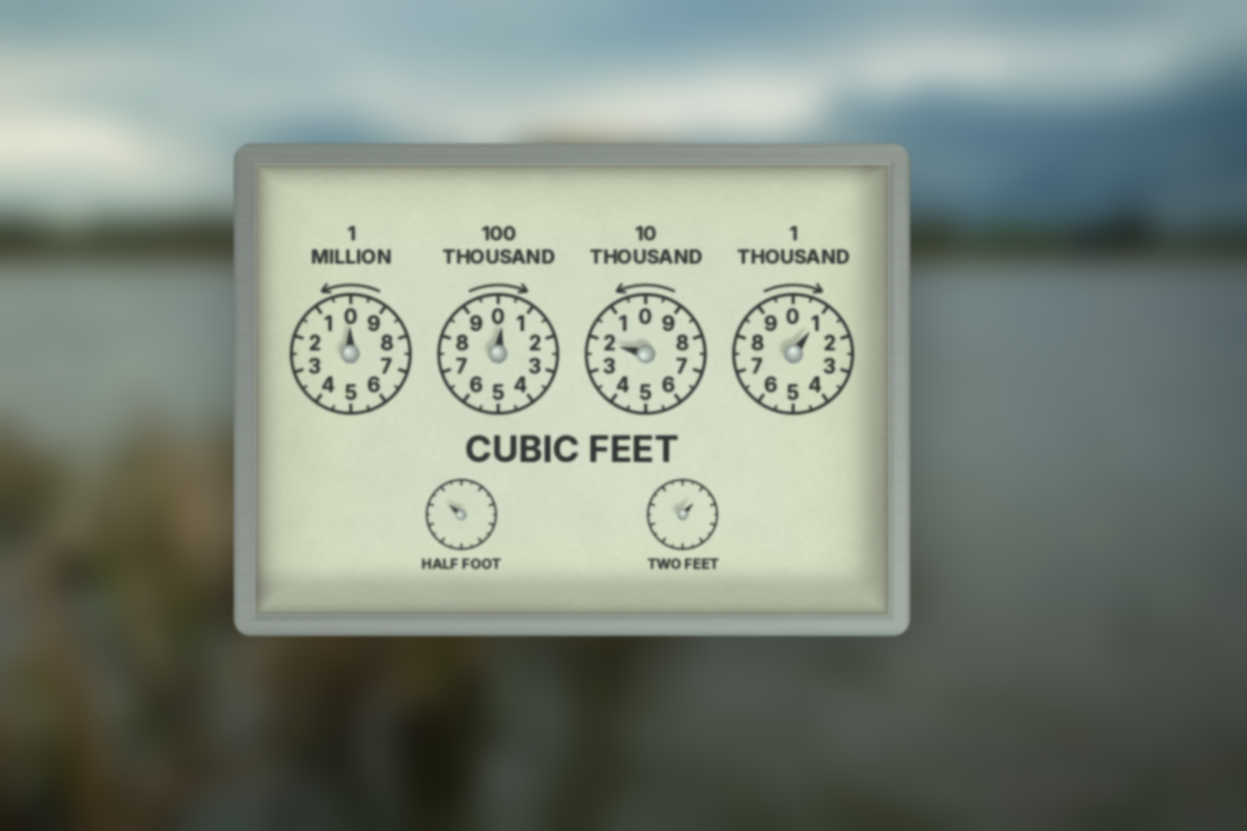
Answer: 2100ft³
